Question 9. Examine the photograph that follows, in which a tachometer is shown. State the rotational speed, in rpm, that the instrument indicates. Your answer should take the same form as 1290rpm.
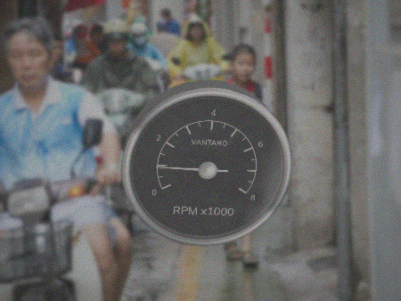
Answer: 1000rpm
